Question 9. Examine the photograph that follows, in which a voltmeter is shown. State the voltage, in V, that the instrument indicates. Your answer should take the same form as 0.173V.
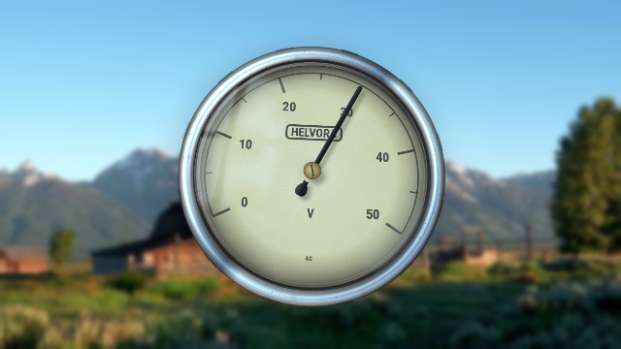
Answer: 30V
